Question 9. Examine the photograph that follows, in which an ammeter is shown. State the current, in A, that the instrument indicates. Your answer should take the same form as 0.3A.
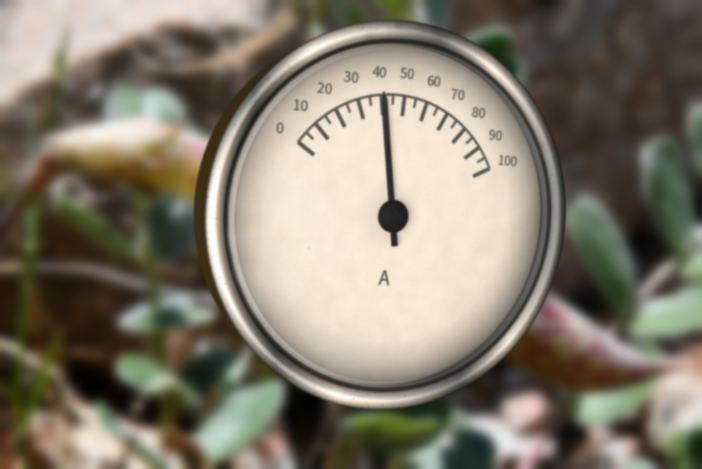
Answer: 40A
